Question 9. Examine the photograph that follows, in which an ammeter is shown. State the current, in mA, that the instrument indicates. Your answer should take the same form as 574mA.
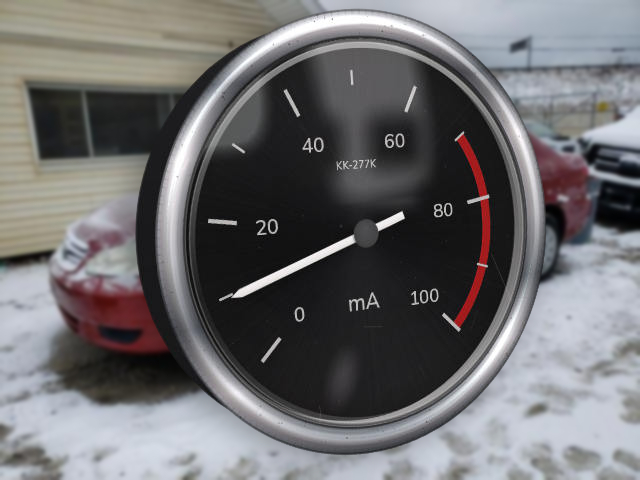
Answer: 10mA
